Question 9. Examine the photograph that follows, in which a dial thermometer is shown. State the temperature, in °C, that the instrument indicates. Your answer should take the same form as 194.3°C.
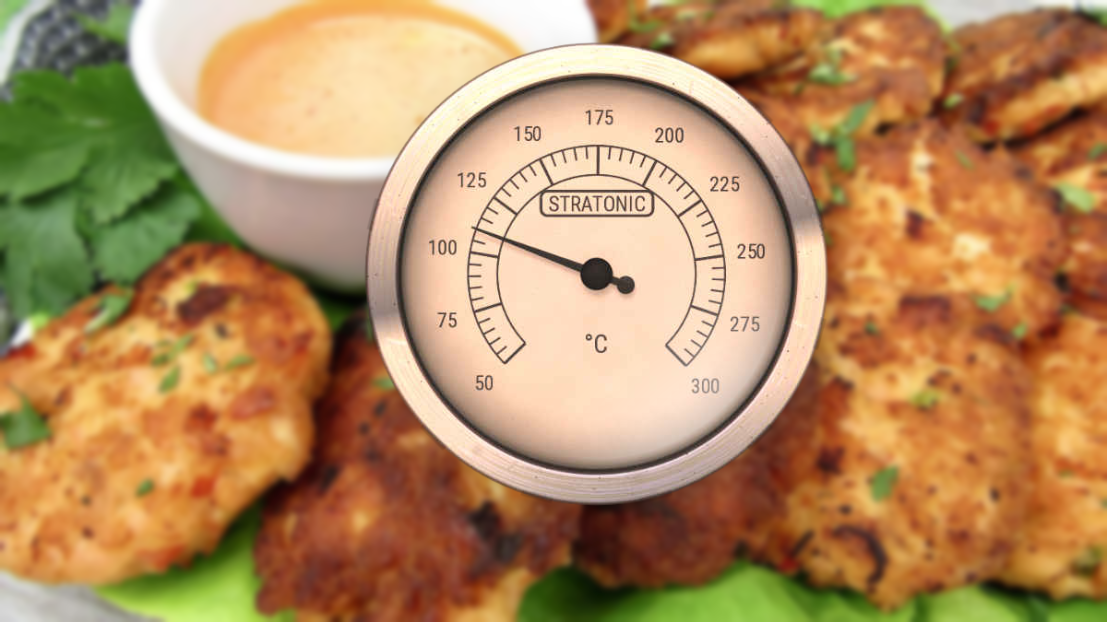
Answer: 110°C
